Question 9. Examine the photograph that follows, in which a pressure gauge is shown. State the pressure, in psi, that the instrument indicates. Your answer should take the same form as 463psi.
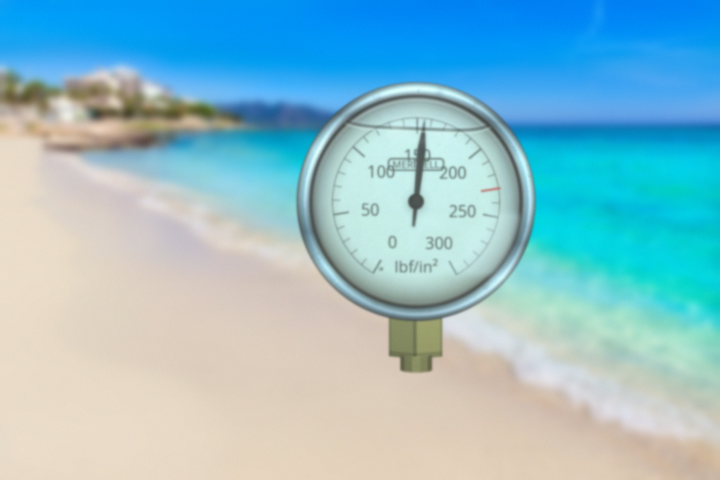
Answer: 155psi
